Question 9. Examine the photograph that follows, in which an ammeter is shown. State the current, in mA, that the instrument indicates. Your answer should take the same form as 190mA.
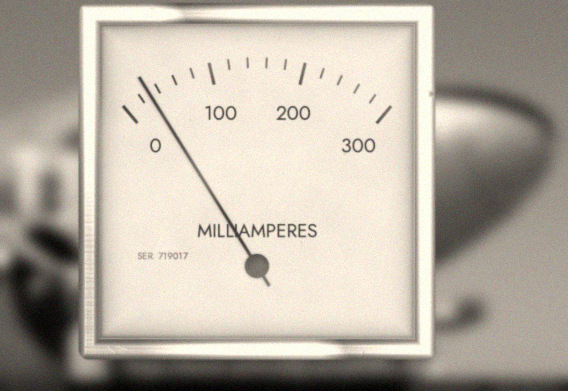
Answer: 30mA
